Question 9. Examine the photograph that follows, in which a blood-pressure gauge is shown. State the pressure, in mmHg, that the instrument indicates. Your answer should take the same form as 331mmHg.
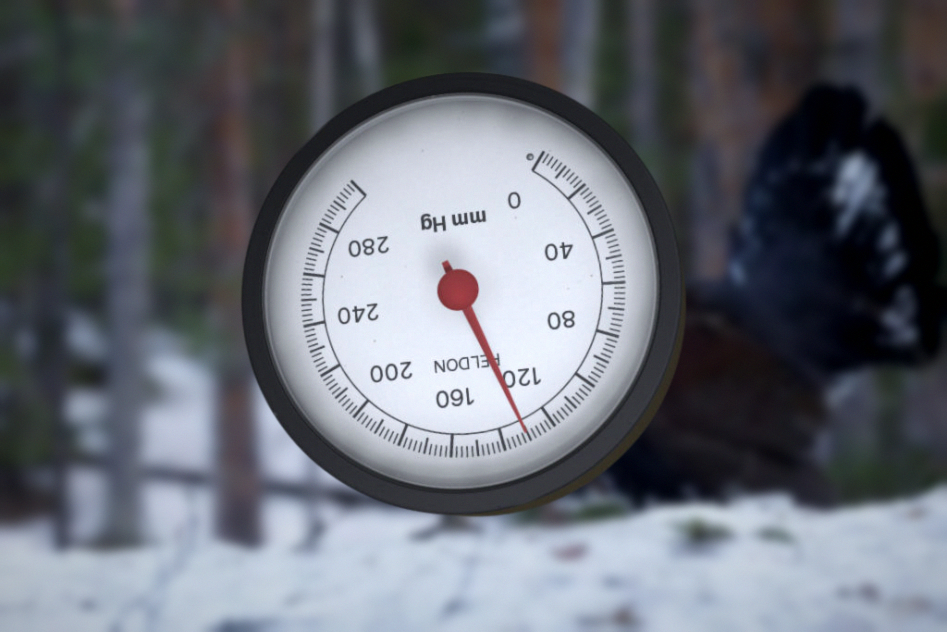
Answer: 130mmHg
